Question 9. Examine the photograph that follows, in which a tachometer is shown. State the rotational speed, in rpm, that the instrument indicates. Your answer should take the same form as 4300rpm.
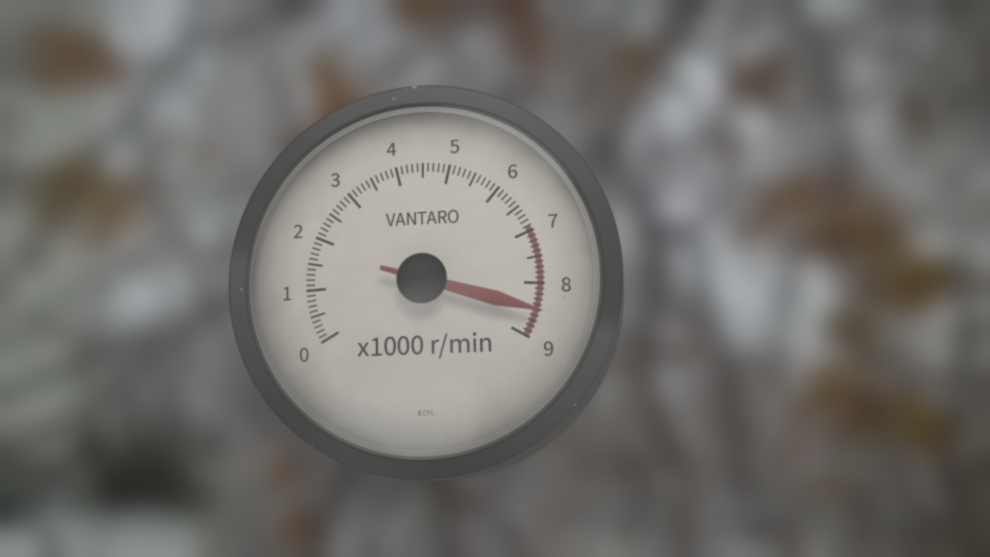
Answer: 8500rpm
